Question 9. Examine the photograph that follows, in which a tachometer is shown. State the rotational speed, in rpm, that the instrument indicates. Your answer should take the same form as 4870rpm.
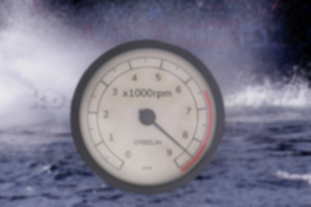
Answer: 8500rpm
